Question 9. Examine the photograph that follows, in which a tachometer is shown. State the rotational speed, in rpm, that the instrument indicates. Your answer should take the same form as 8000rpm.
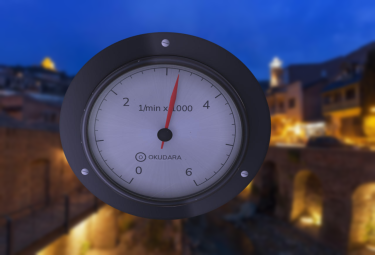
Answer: 3200rpm
